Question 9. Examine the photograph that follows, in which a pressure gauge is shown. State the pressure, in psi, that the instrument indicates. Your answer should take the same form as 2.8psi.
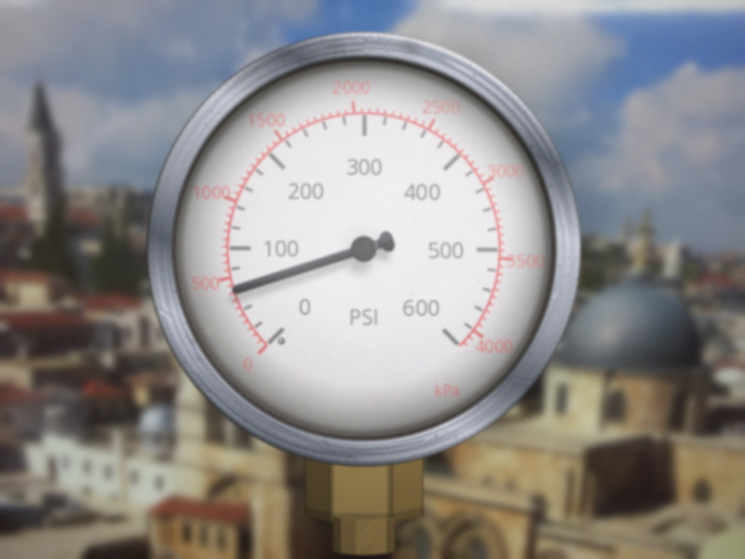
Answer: 60psi
